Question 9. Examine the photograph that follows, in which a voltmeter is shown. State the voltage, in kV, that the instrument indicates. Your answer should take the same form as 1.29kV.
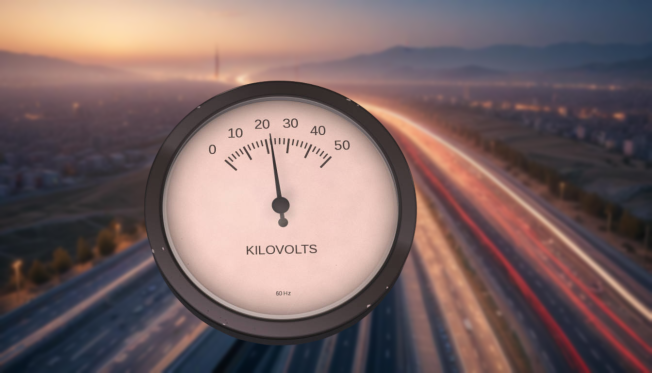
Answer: 22kV
